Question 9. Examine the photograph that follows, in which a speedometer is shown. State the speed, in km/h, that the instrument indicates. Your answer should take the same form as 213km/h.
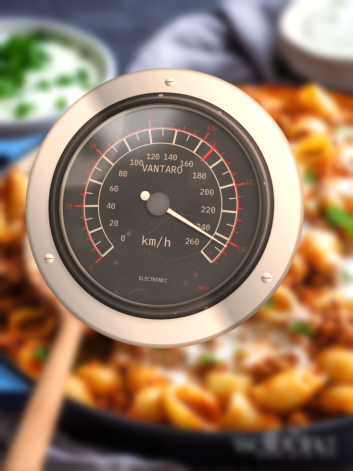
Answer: 245km/h
